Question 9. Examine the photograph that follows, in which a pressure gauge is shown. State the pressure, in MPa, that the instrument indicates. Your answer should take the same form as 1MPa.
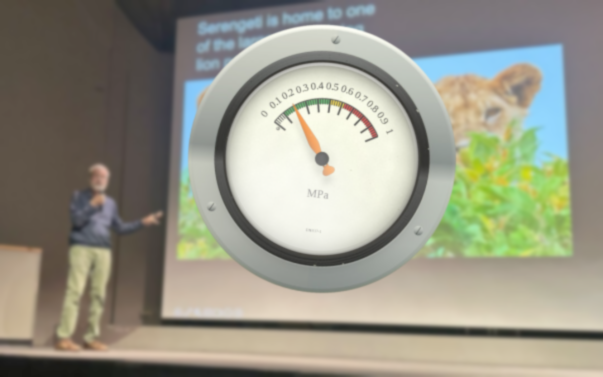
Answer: 0.2MPa
